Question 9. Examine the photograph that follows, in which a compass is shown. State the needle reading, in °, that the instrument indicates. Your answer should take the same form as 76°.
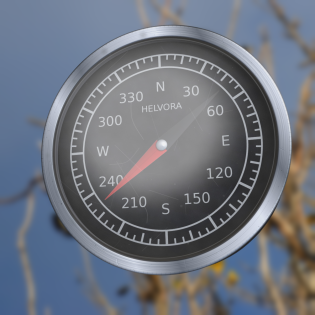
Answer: 230°
